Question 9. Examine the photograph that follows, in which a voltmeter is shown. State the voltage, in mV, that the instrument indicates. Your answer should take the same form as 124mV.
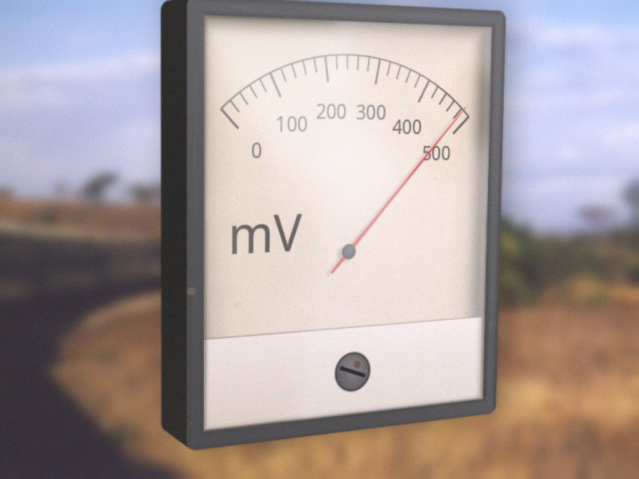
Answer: 480mV
